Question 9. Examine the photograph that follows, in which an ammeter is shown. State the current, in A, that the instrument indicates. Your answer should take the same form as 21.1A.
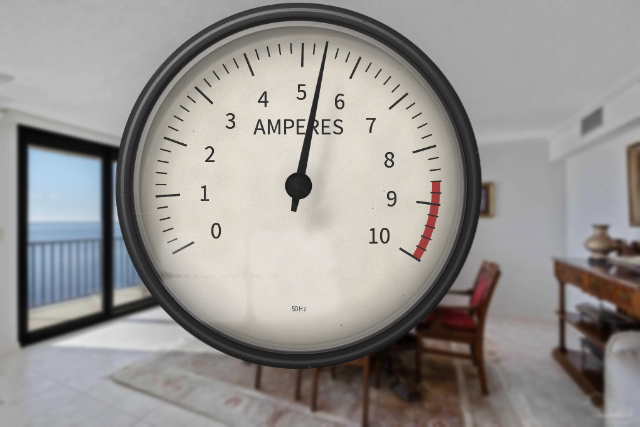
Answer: 5.4A
